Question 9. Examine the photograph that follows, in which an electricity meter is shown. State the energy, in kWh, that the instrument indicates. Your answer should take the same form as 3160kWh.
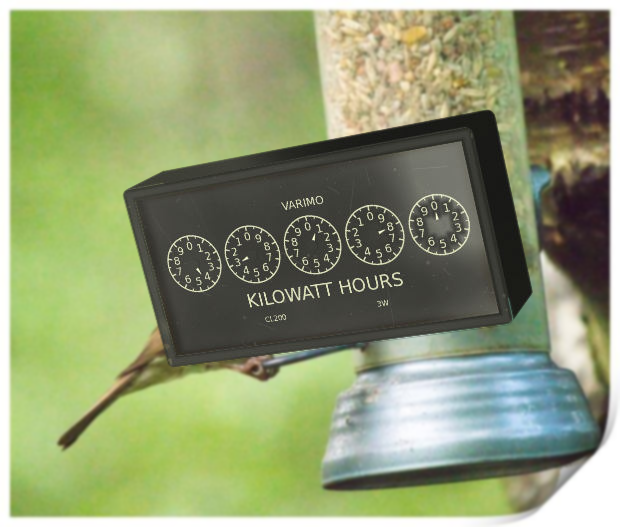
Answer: 43080kWh
